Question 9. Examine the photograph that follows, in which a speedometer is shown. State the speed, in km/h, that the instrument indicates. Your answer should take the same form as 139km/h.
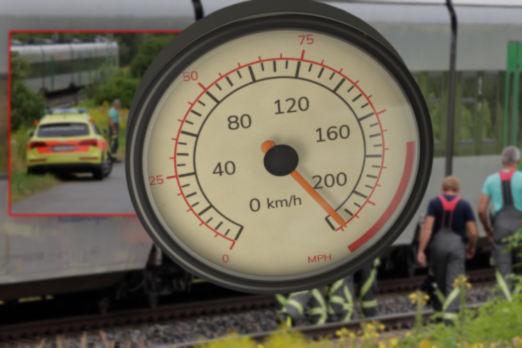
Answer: 215km/h
